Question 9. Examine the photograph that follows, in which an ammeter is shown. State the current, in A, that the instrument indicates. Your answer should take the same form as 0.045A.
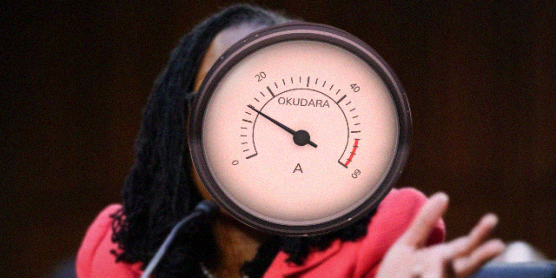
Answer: 14A
